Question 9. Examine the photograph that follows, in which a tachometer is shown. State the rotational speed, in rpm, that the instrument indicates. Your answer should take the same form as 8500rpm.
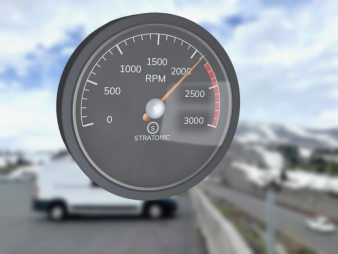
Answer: 2100rpm
